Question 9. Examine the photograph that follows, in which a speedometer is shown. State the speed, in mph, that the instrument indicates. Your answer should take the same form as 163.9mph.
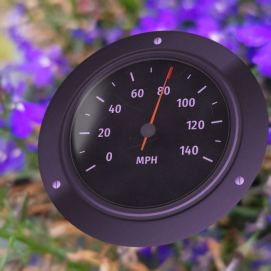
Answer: 80mph
